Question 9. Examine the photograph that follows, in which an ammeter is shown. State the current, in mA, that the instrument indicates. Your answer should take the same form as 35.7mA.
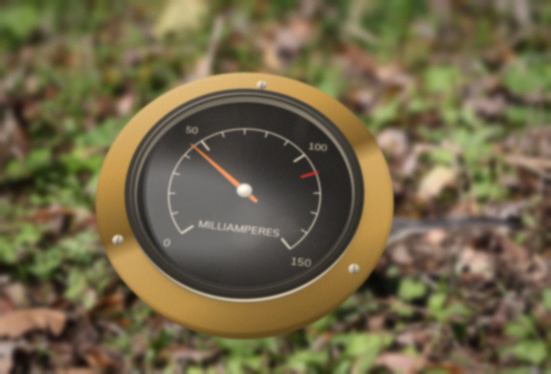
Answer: 45mA
